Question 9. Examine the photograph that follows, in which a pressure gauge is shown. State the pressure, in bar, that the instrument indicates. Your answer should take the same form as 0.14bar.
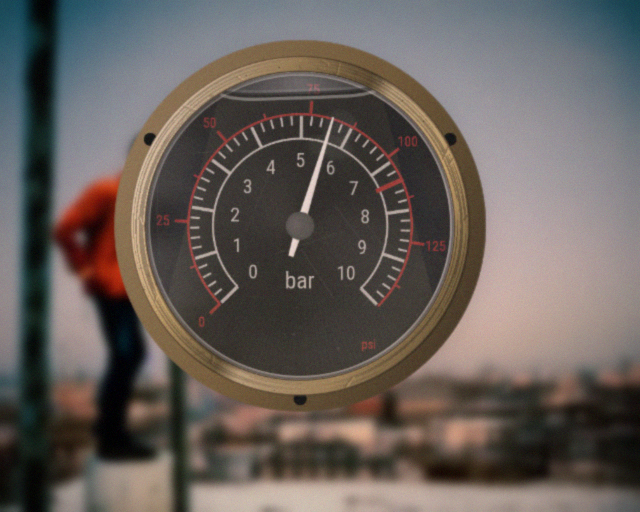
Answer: 5.6bar
